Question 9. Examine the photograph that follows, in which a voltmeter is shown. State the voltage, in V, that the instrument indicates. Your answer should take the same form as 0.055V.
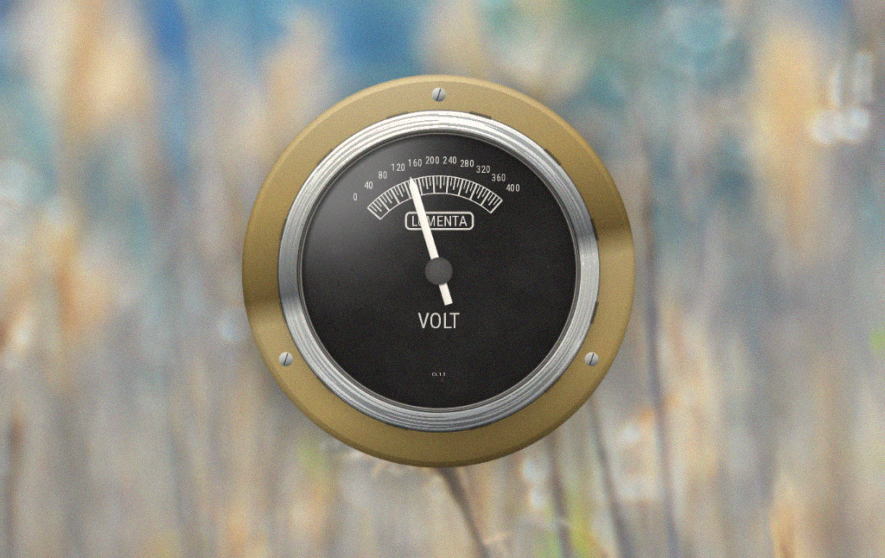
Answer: 140V
